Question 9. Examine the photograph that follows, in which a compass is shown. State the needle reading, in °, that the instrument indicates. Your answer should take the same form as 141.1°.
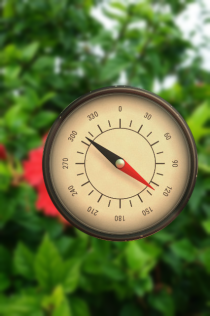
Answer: 127.5°
